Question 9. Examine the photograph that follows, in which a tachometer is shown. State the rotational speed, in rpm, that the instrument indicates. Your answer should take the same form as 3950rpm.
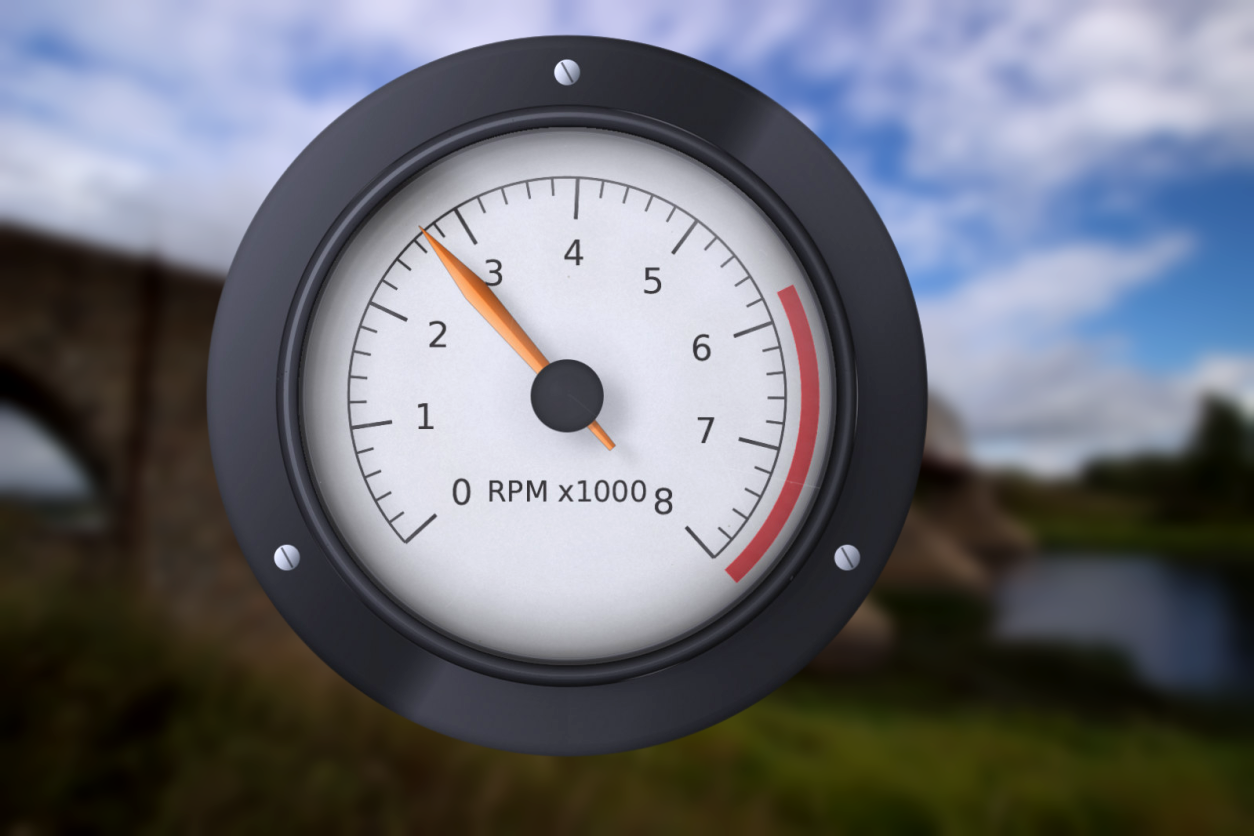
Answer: 2700rpm
